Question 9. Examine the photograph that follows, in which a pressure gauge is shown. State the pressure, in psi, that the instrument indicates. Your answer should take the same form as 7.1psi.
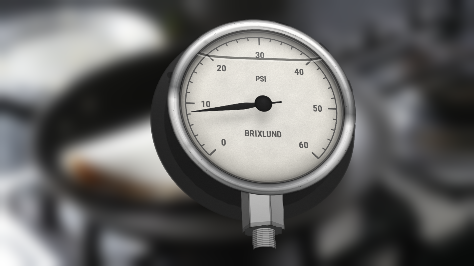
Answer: 8psi
